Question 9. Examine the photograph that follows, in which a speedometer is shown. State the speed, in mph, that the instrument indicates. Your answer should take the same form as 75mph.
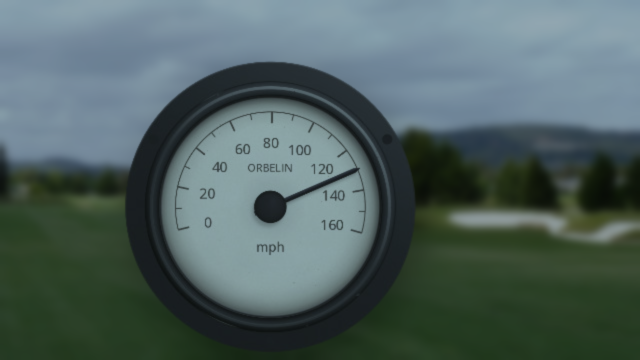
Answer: 130mph
